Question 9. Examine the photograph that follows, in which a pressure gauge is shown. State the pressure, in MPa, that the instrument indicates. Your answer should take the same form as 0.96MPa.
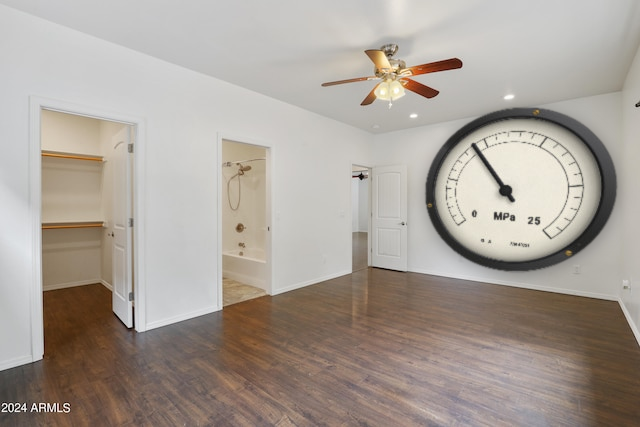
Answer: 9MPa
